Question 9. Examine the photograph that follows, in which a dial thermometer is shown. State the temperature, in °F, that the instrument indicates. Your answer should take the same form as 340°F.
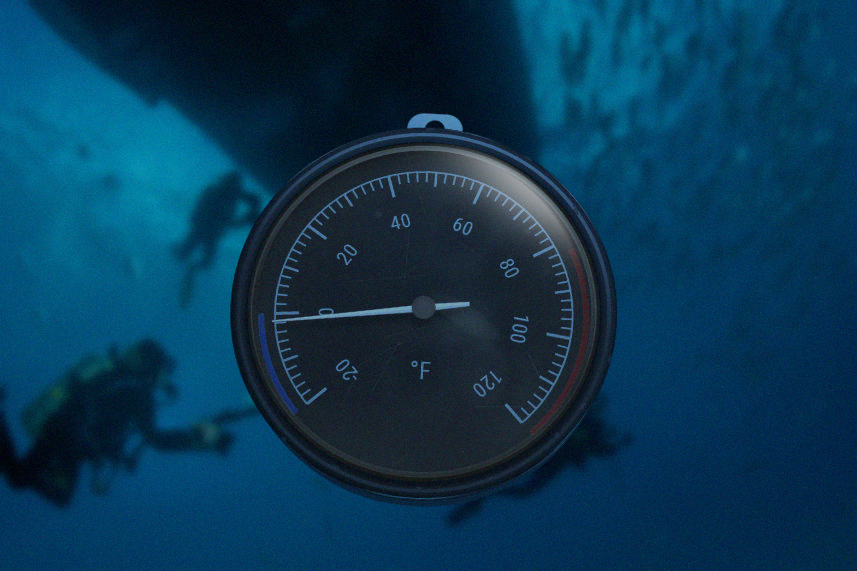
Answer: -2°F
